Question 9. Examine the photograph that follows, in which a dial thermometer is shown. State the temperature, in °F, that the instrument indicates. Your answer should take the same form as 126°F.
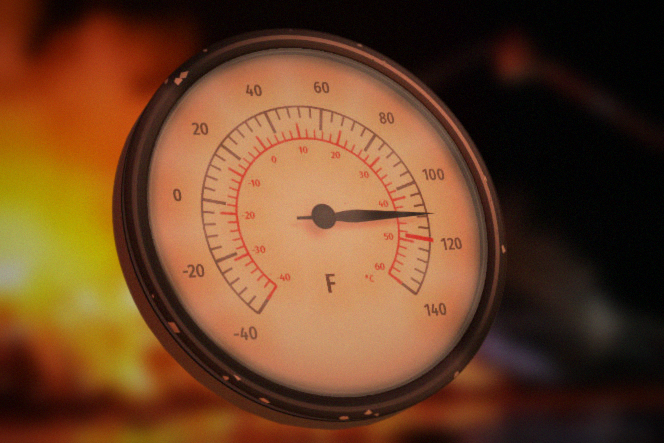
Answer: 112°F
